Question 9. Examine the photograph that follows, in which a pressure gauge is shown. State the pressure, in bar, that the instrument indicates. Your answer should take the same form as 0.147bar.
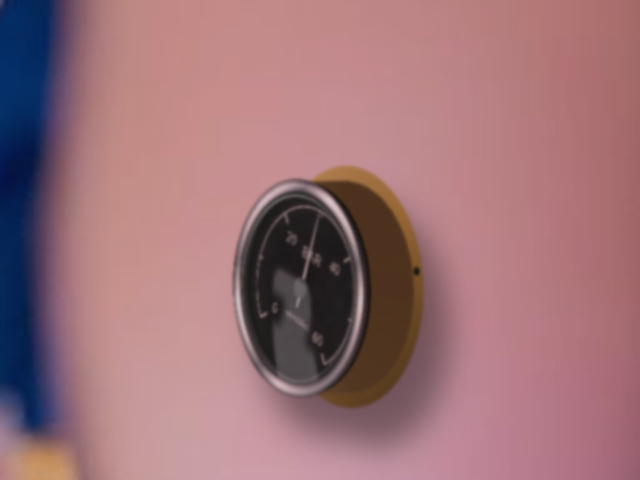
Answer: 30bar
